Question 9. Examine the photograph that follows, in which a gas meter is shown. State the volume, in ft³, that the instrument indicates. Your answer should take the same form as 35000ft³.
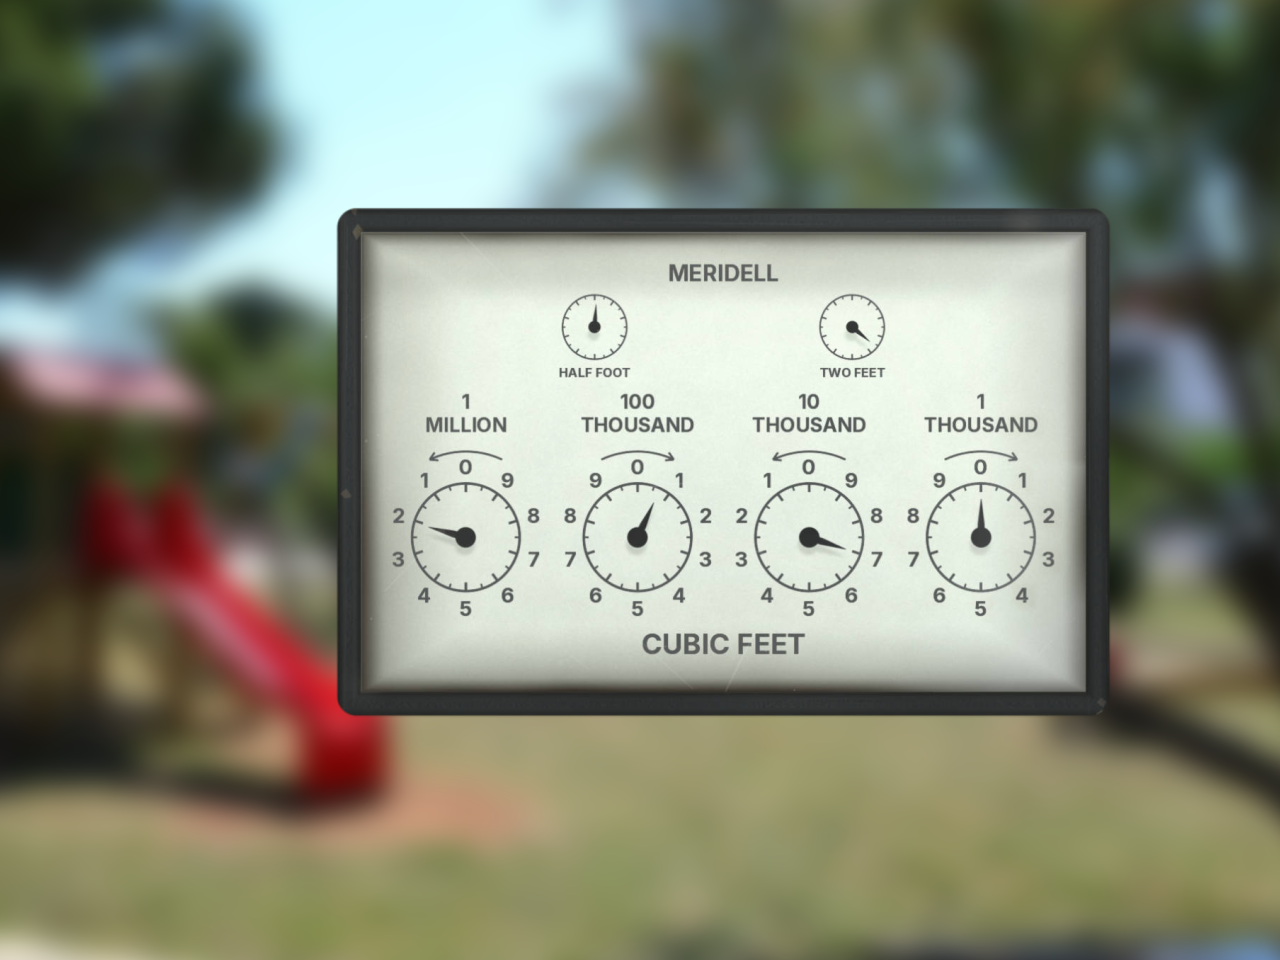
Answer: 207000ft³
